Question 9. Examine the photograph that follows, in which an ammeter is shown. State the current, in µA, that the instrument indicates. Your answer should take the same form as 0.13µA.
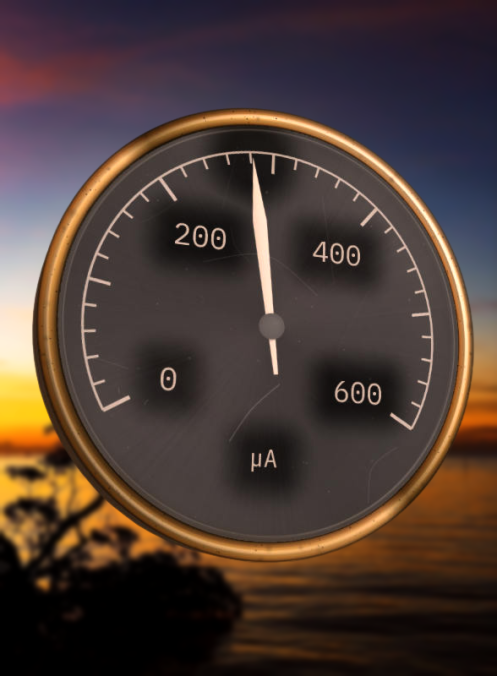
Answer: 280µA
